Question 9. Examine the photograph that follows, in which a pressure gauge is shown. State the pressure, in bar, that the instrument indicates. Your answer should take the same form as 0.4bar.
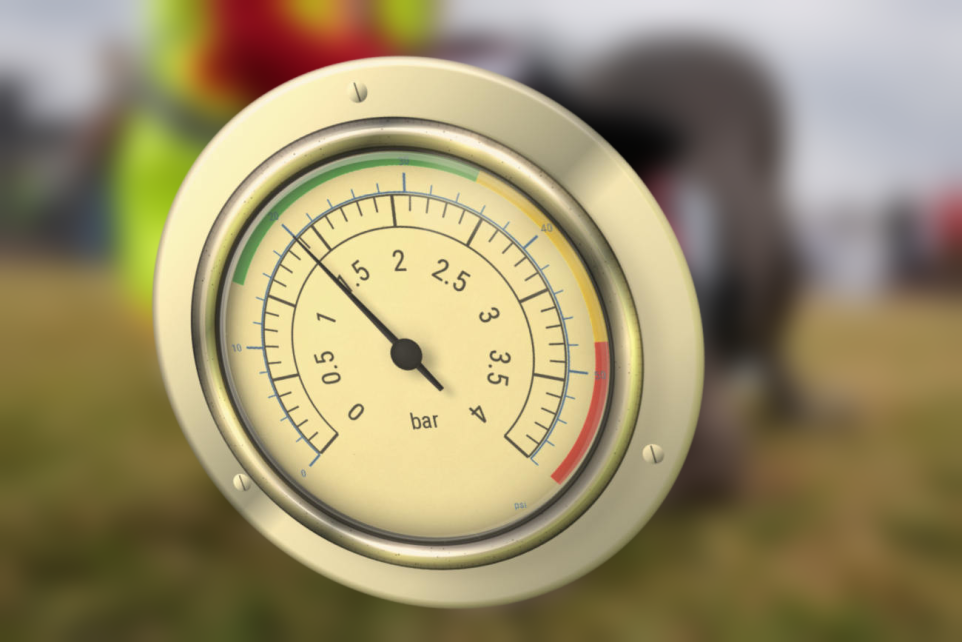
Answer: 1.4bar
